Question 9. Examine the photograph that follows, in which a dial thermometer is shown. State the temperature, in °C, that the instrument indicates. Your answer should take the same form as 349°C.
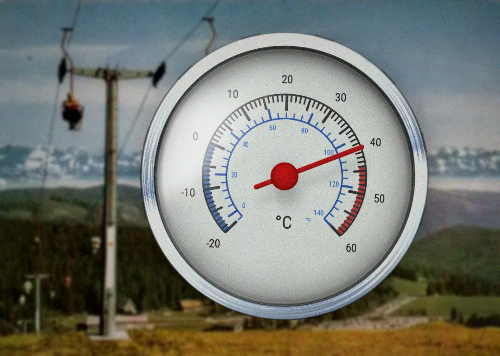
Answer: 40°C
